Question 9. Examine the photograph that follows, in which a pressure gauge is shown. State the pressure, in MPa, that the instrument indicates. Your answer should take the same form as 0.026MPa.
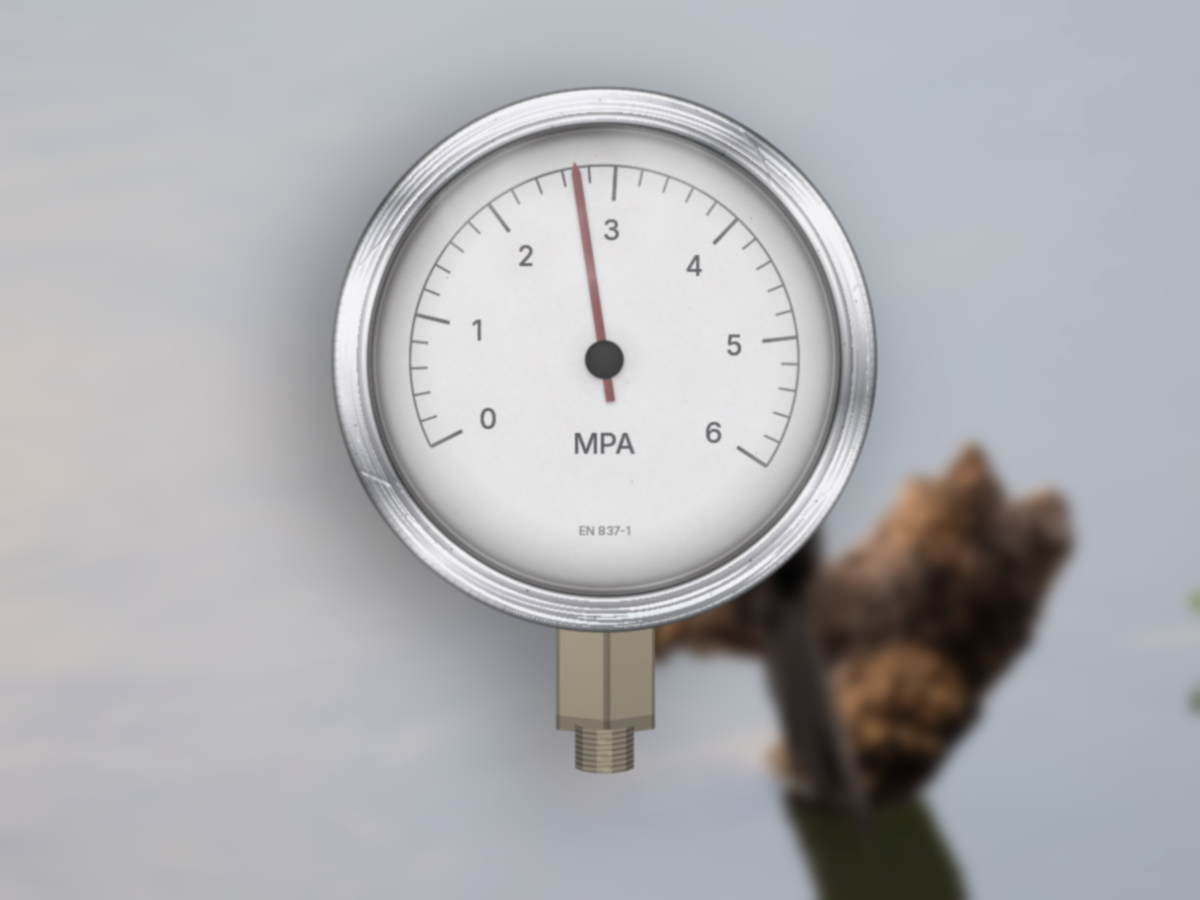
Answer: 2.7MPa
